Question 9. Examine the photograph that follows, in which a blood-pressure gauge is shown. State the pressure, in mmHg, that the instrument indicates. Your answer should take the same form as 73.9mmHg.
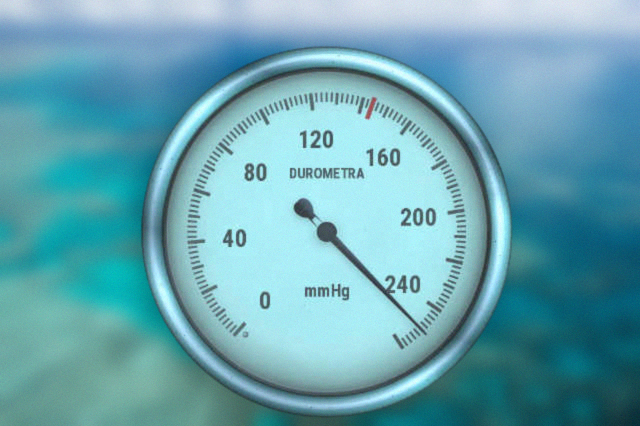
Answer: 250mmHg
